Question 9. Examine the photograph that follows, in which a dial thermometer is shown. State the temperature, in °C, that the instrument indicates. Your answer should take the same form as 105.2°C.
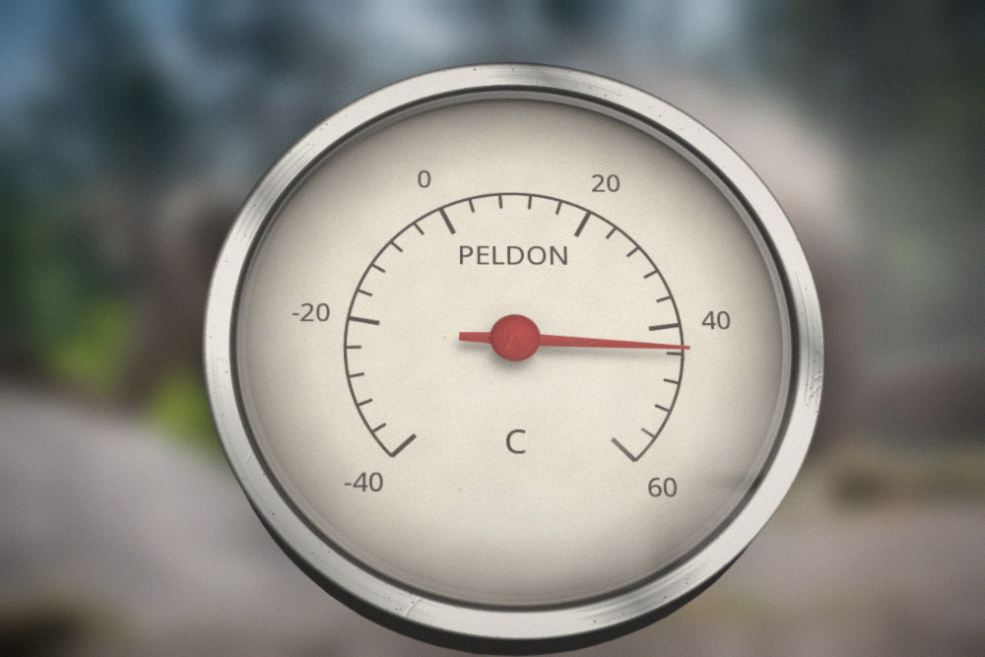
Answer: 44°C
